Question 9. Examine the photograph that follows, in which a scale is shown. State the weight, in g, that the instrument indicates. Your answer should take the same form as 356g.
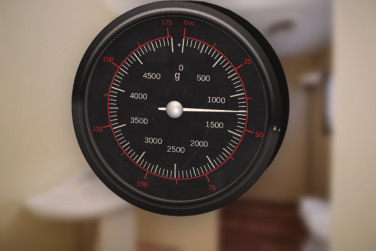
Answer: 1200g
